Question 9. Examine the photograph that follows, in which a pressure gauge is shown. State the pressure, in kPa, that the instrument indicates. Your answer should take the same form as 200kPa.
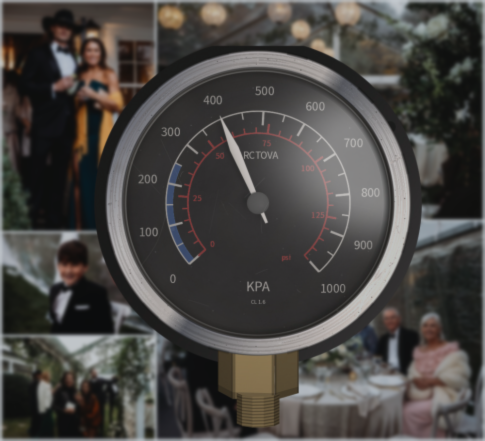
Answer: 400kPa
